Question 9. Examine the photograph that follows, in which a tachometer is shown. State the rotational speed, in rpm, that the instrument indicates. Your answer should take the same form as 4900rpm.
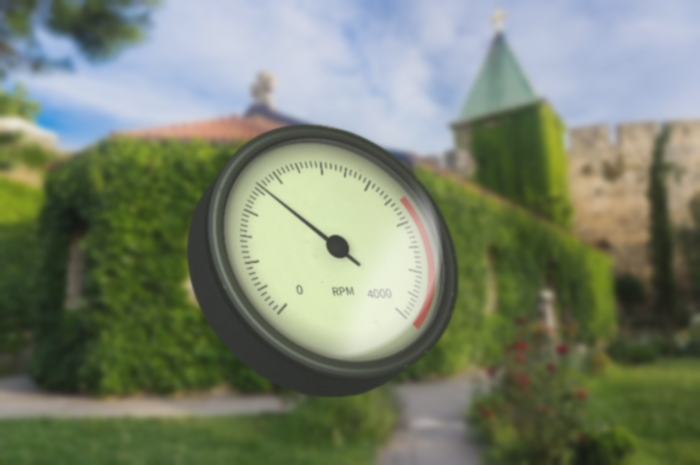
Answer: 1250rpm
